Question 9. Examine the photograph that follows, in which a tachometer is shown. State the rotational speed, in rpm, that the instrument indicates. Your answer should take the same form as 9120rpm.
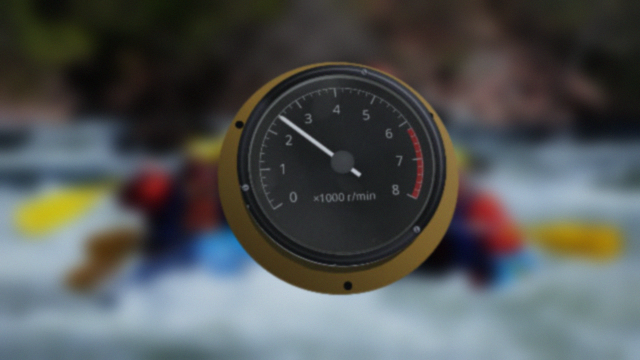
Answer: 2400rpm
